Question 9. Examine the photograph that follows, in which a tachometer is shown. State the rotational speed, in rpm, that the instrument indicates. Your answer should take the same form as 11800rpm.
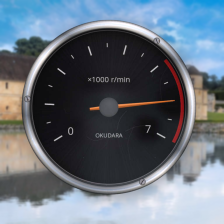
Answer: 6000rpm
